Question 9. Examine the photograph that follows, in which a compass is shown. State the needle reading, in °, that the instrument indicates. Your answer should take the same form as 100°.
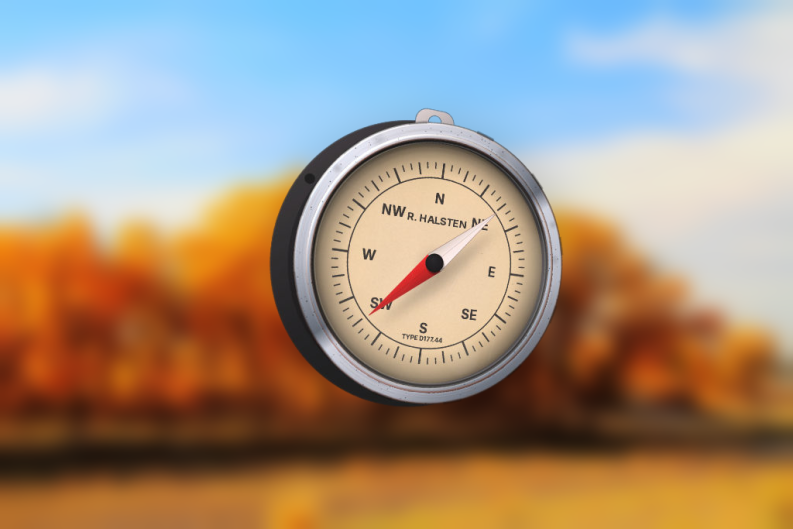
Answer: 225°
